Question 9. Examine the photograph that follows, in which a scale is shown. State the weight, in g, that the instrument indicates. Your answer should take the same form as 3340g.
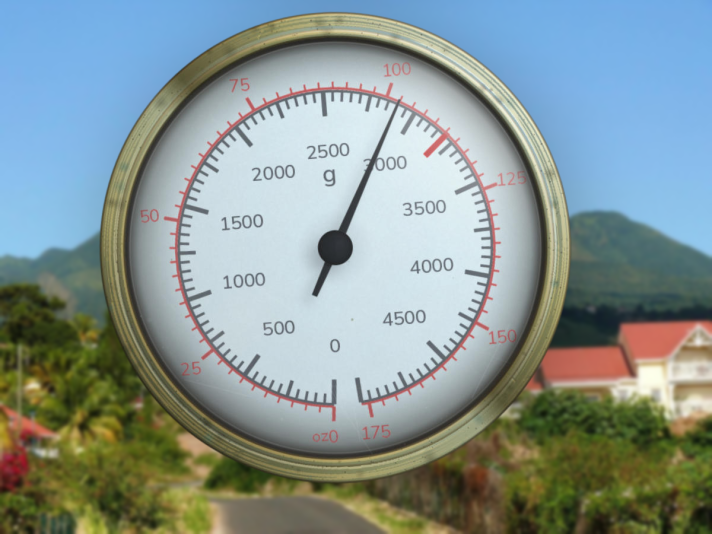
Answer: 2900g
